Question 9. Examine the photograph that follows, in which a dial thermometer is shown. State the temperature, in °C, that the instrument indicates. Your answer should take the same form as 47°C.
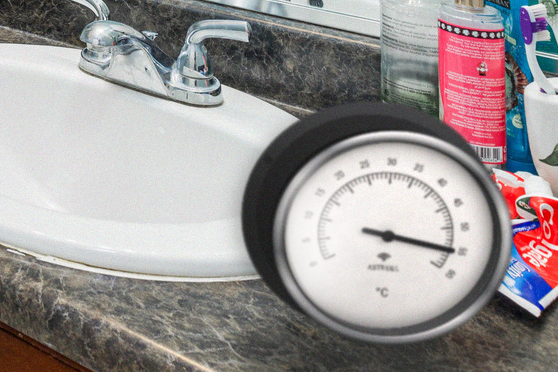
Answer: 55°C
